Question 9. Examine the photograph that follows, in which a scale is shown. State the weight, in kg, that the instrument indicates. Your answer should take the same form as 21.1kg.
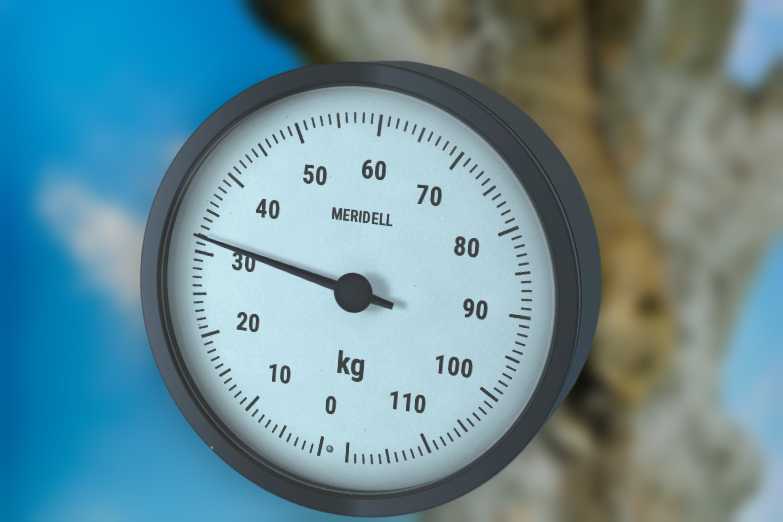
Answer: 32kg
